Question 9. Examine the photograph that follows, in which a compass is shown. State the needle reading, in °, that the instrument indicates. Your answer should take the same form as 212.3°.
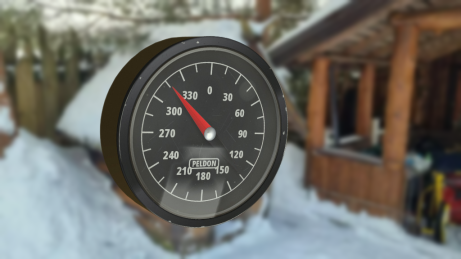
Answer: 315°
